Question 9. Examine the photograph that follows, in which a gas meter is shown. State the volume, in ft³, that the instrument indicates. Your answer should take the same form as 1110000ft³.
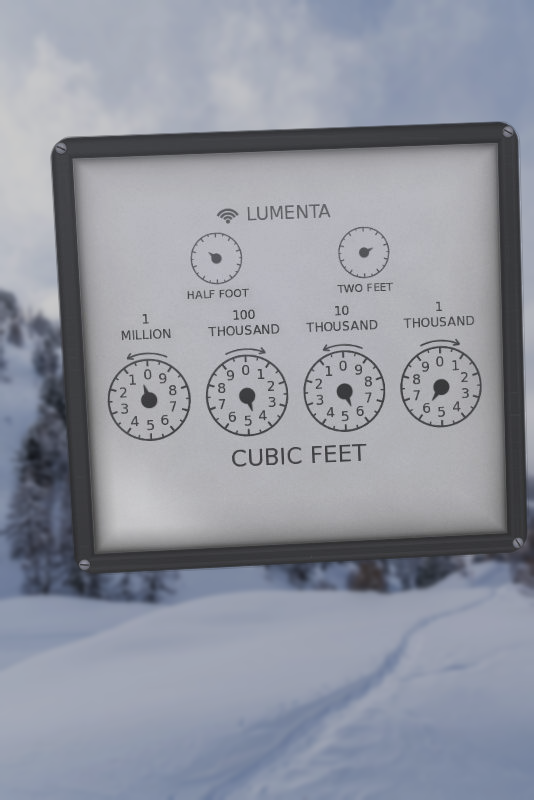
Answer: 45600ft³
